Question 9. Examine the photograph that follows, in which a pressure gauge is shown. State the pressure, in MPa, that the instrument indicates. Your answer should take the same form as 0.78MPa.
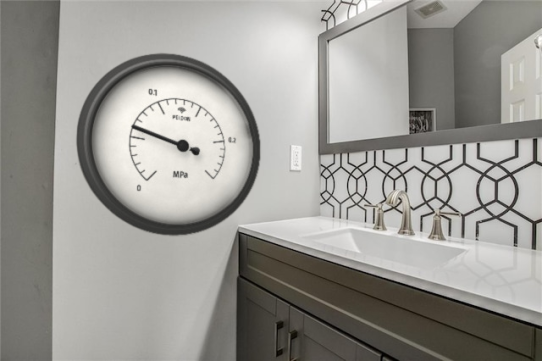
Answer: 0.06MPa
